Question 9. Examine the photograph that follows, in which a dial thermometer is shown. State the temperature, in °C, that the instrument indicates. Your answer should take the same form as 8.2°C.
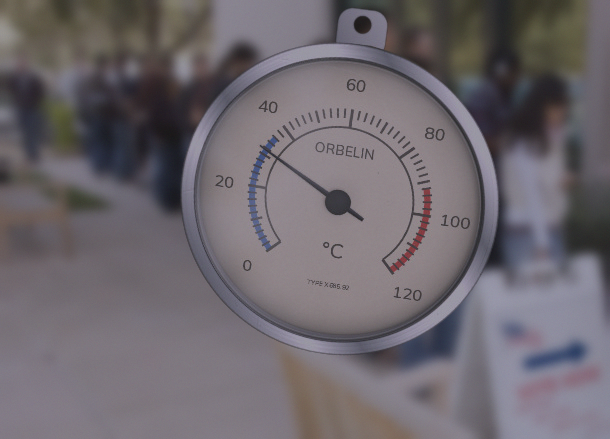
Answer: 32°C
